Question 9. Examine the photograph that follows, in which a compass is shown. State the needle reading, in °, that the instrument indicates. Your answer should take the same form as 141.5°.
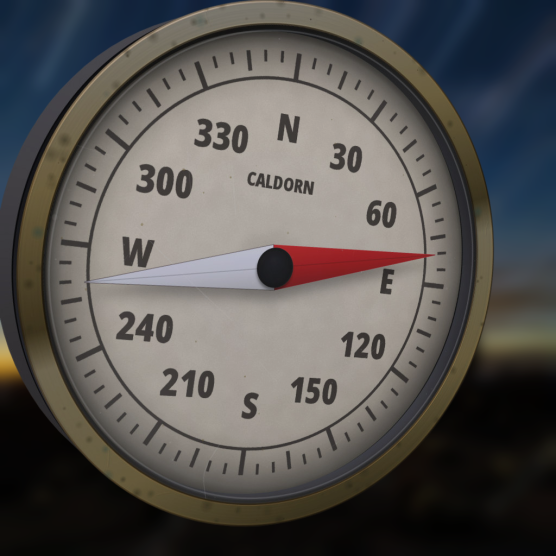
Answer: 80°
